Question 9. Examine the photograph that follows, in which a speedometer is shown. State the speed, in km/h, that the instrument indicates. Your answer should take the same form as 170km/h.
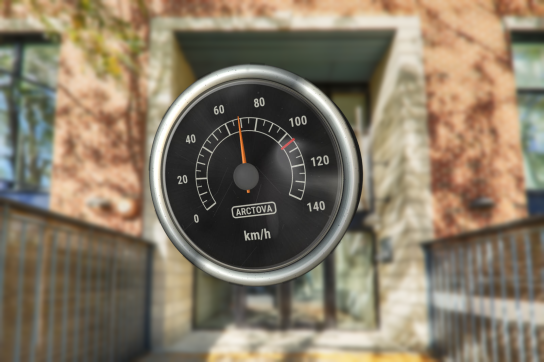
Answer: 70km/h
